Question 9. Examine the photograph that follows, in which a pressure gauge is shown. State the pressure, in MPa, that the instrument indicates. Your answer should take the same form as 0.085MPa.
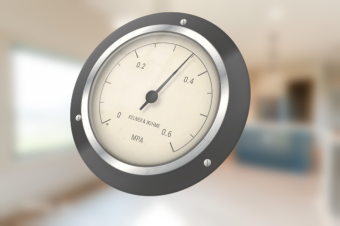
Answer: 0.35MPa
